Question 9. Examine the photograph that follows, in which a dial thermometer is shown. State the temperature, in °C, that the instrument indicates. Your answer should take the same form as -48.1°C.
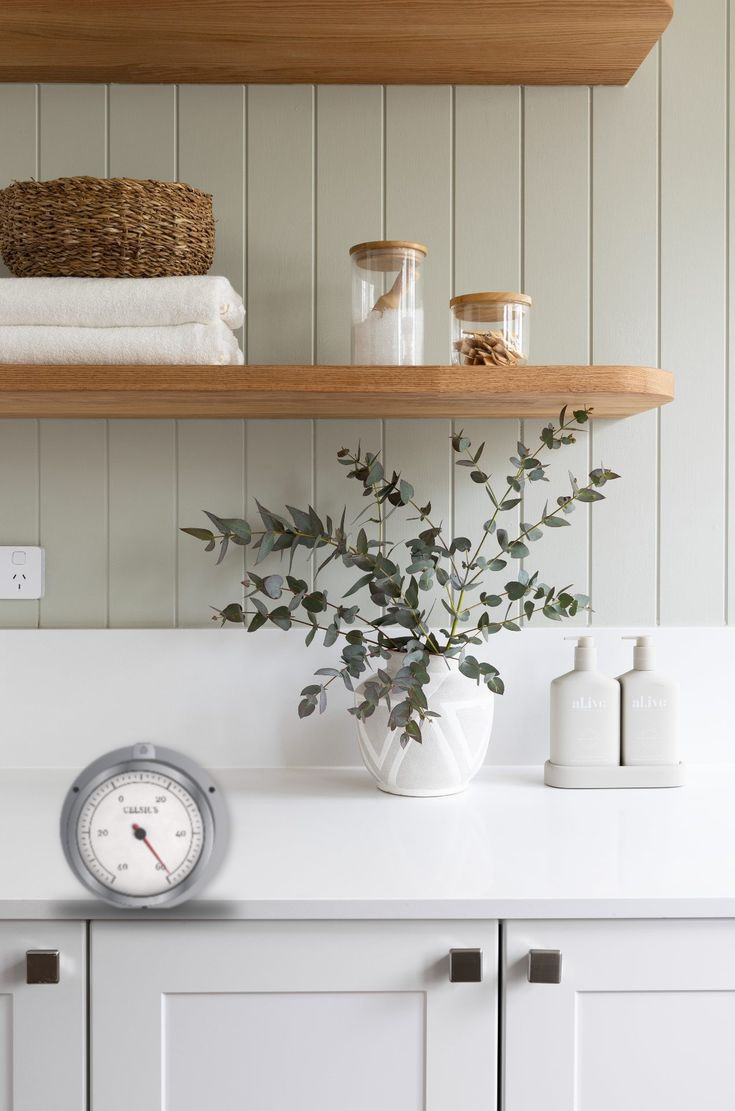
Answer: 58°C
